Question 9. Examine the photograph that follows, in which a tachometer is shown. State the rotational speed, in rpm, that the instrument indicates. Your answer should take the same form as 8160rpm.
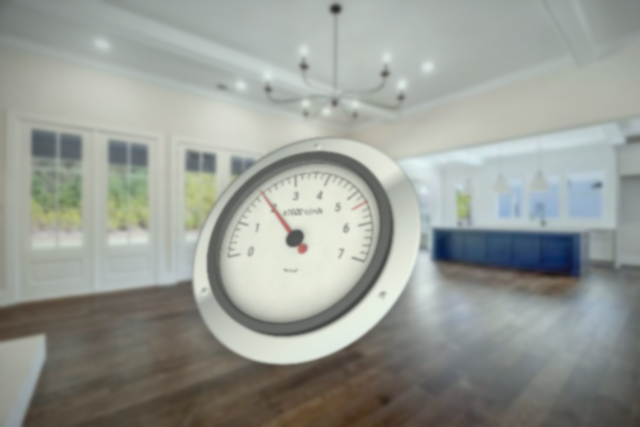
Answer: 2000rpm
